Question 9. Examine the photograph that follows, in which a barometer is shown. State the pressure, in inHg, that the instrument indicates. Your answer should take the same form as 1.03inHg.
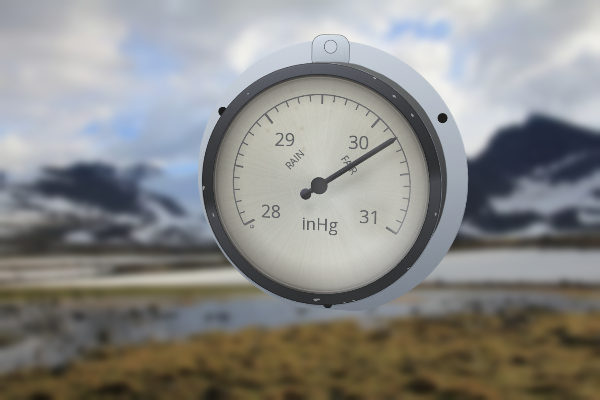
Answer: 30.2inHg
